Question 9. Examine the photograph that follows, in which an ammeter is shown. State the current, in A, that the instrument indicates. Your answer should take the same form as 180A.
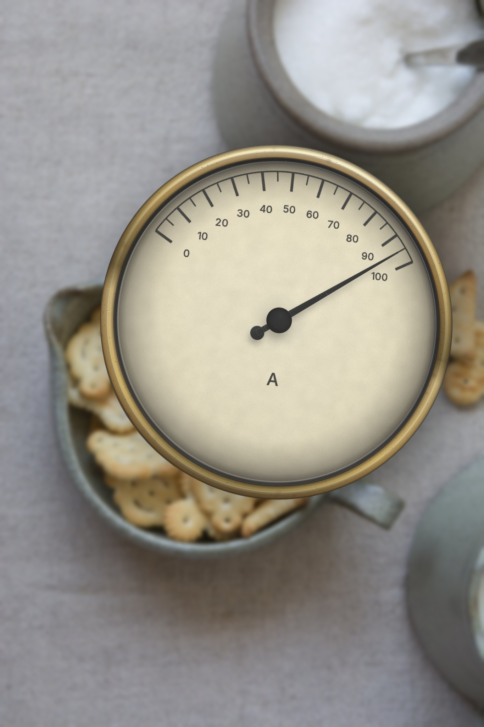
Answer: 95A
